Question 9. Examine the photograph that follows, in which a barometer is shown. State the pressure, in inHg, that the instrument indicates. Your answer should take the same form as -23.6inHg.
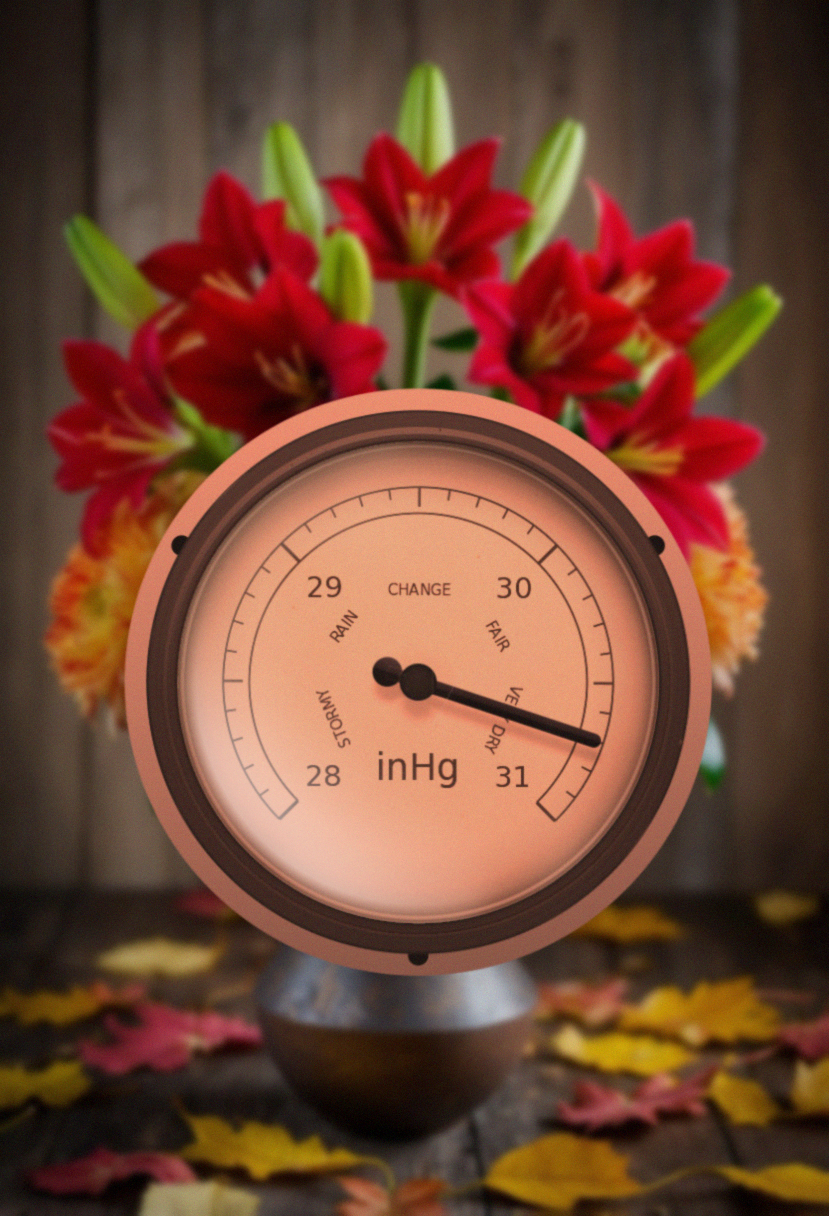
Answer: 30.7inHg
